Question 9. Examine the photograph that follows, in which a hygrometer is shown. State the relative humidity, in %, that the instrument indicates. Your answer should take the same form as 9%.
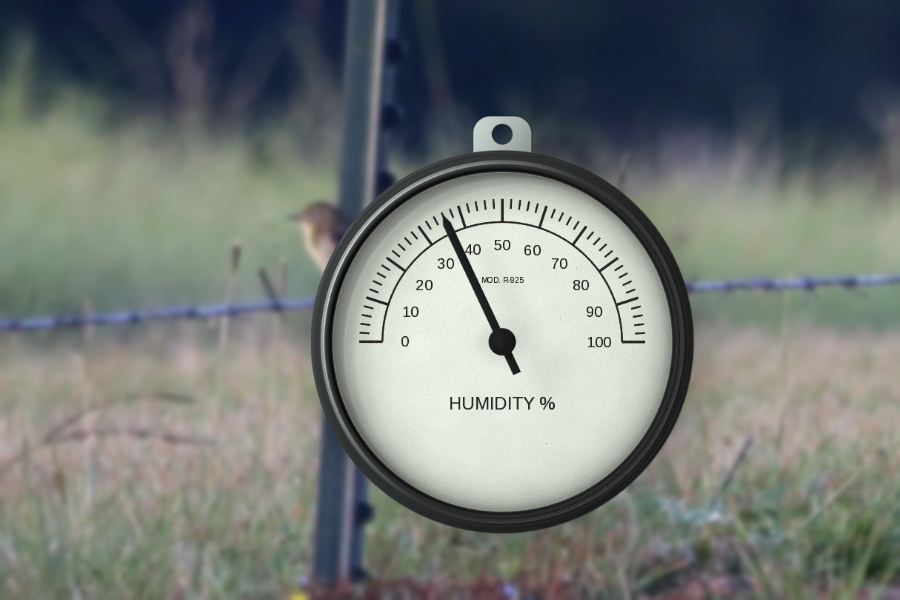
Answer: 36%
